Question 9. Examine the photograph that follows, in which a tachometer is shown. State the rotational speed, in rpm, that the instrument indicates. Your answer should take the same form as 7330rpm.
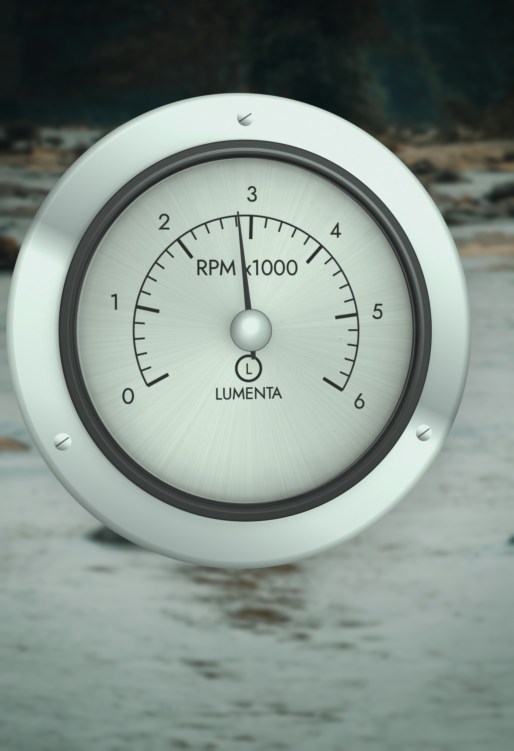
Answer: 2800rpm
